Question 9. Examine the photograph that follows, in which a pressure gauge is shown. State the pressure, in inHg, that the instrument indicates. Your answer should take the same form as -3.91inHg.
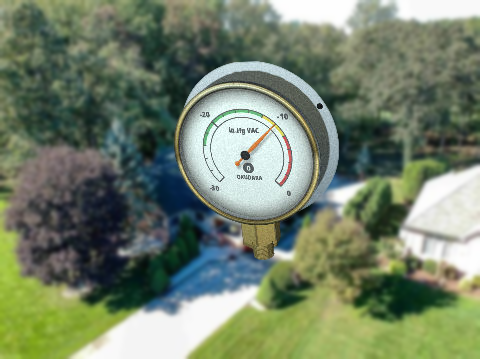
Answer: -10inHg
